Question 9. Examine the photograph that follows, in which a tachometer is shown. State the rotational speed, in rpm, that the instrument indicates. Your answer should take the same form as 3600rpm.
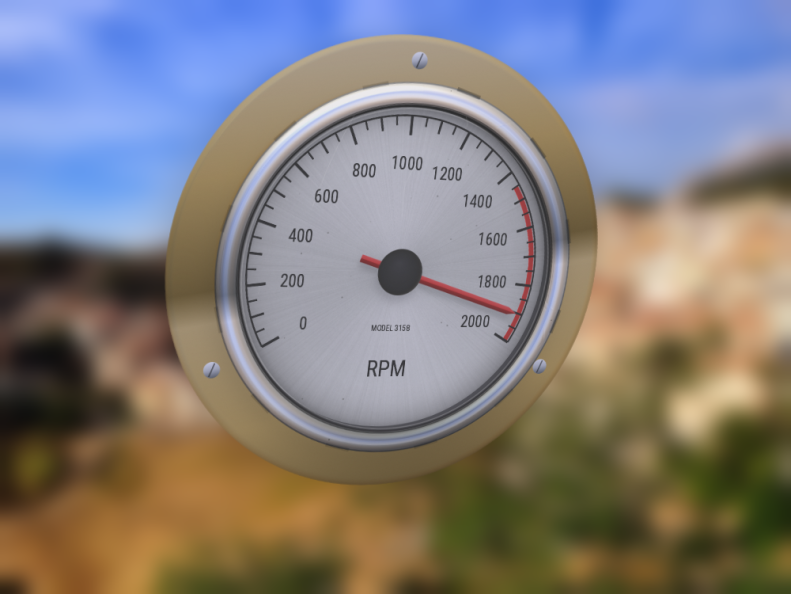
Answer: 1900rpm
